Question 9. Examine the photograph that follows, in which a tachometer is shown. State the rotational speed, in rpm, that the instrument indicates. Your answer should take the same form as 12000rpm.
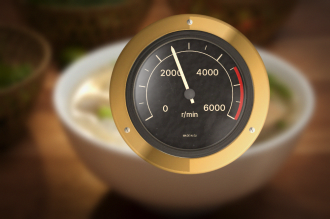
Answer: 2500rpm
